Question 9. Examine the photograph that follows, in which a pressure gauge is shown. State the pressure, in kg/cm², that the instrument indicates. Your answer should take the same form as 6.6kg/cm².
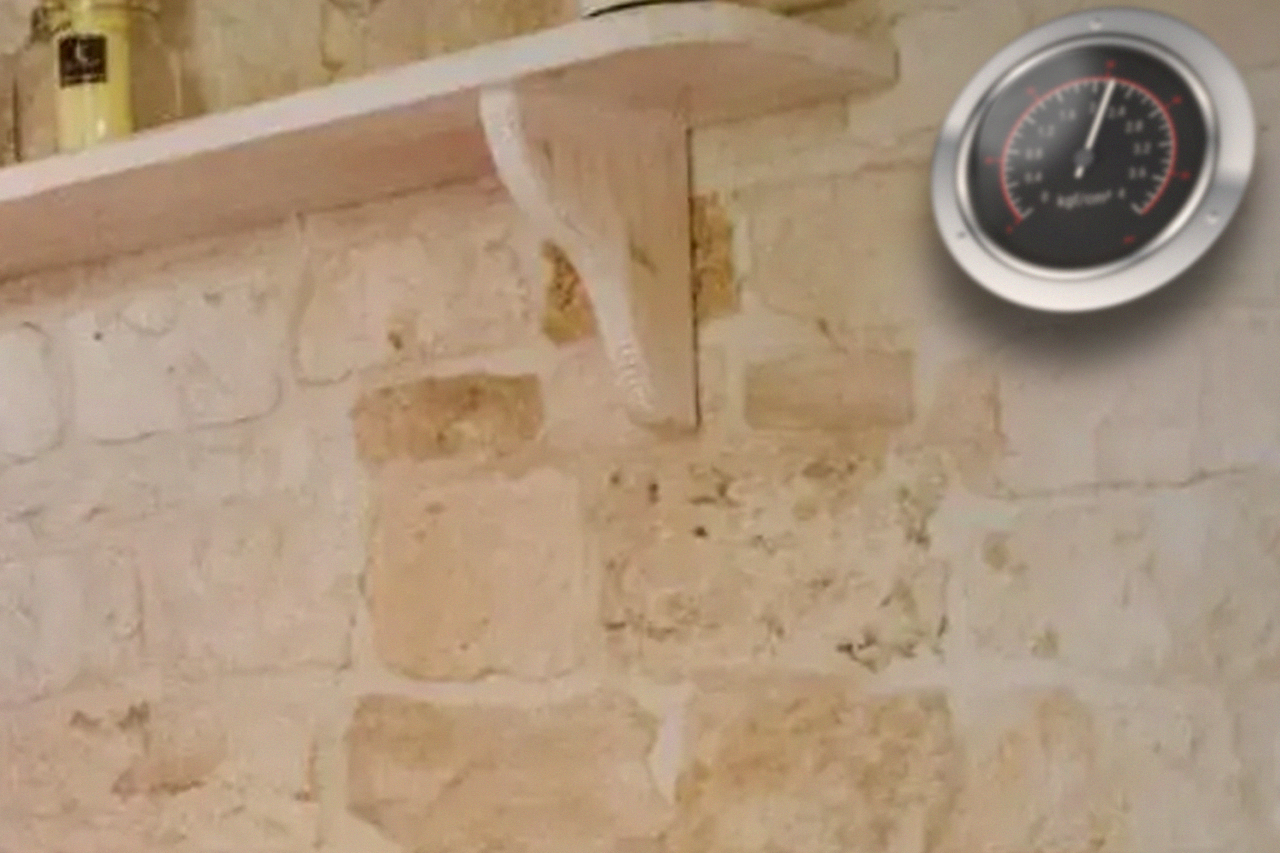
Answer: 2.2kg/cm²
